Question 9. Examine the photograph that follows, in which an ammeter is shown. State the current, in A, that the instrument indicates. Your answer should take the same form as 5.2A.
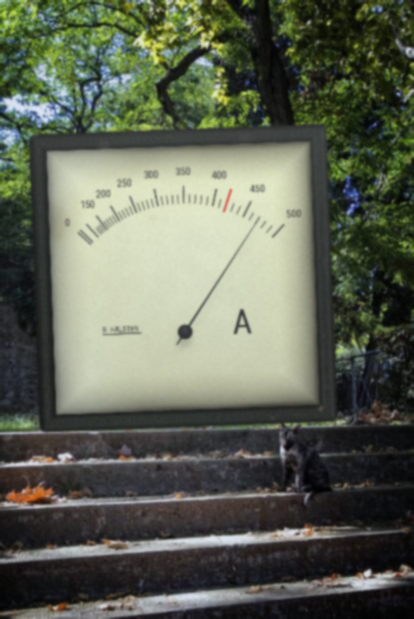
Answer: 470A
